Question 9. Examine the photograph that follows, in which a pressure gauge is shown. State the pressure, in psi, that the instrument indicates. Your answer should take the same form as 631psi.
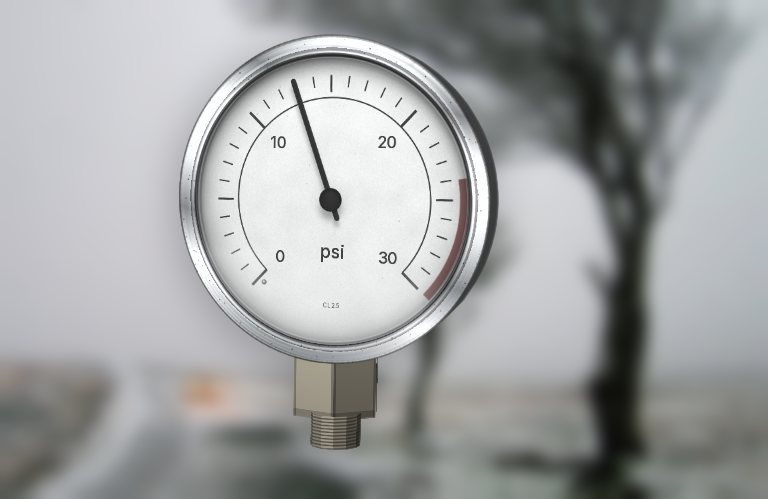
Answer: 13psi
